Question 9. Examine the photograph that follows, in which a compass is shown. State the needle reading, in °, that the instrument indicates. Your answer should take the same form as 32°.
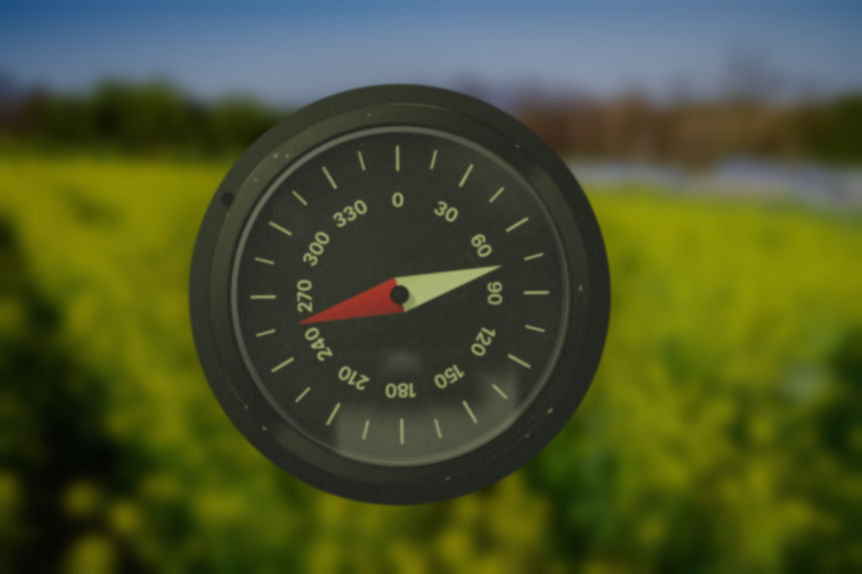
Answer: 255°
